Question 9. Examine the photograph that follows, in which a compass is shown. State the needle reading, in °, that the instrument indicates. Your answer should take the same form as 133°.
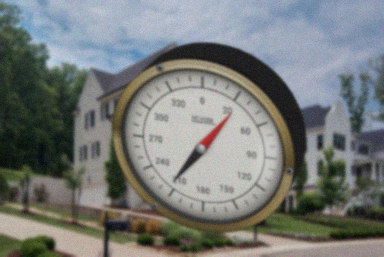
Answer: 35°
